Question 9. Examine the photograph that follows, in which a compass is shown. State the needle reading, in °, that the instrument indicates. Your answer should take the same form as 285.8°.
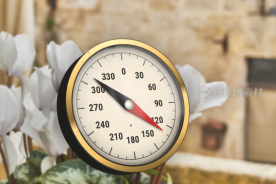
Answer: 130°
